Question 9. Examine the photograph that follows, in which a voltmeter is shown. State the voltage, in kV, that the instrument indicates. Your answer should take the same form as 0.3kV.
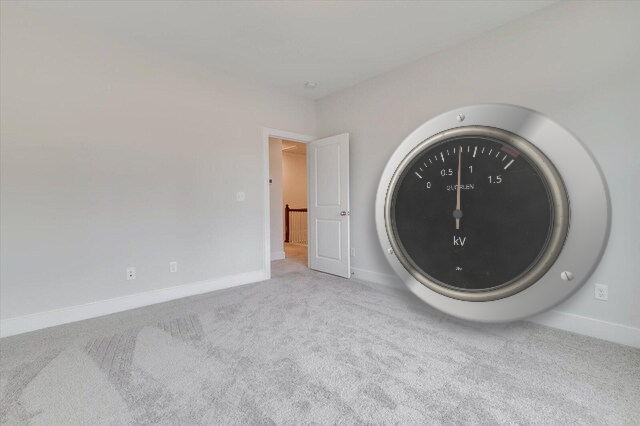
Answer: 0.8kV
